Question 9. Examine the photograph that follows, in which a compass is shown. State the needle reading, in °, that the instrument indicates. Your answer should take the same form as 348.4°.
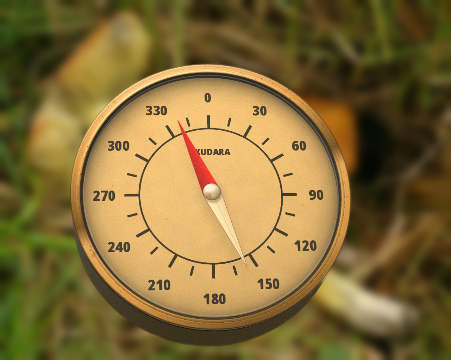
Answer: 337.5°
